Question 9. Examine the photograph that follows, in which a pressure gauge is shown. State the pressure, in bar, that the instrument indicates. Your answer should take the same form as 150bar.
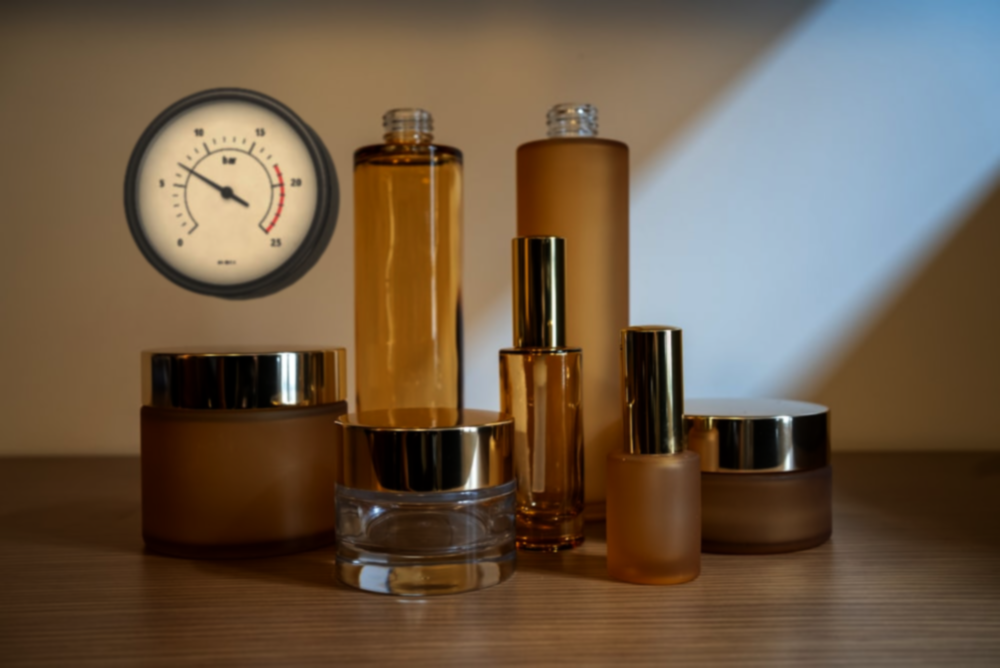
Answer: 7bar
